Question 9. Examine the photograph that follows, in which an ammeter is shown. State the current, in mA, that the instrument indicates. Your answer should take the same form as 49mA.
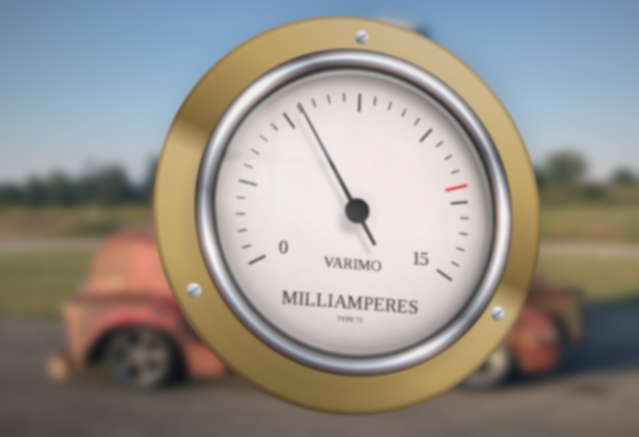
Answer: 5.5mA
